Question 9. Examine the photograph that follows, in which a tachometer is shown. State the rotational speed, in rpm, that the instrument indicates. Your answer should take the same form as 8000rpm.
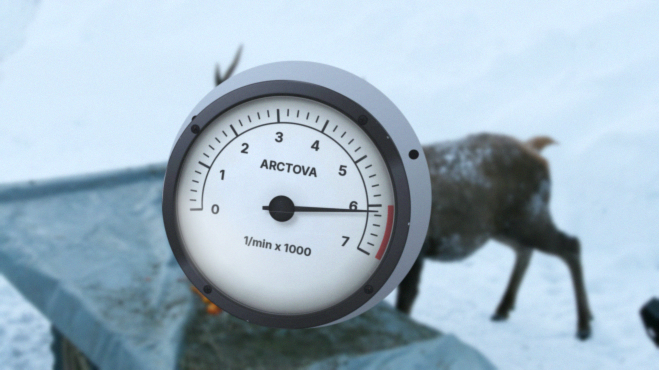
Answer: 6100rpm
